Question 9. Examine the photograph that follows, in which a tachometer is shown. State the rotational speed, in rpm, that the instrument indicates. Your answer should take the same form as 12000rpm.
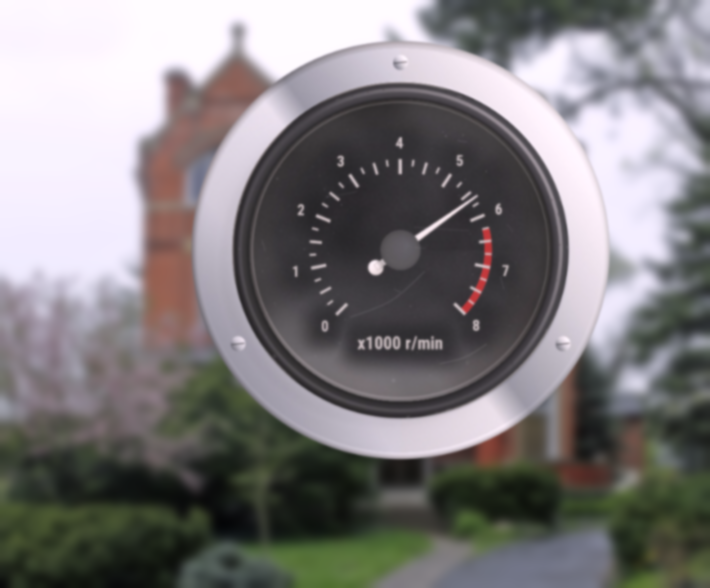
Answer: 5625rpm
